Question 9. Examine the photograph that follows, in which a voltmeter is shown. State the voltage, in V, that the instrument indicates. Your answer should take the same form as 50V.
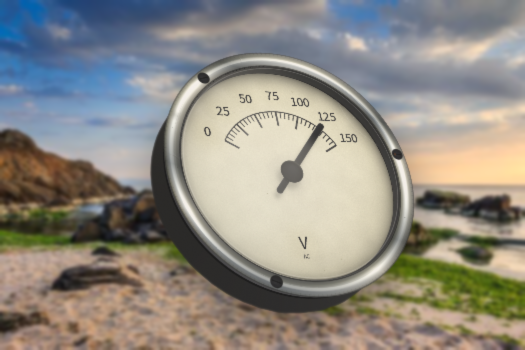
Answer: 125V
